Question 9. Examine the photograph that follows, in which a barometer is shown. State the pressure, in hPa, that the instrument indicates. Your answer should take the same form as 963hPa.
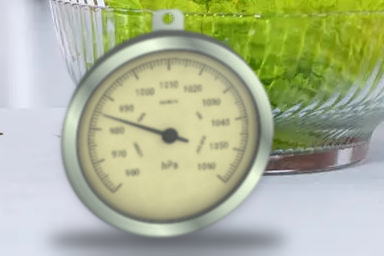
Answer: 985hPa
